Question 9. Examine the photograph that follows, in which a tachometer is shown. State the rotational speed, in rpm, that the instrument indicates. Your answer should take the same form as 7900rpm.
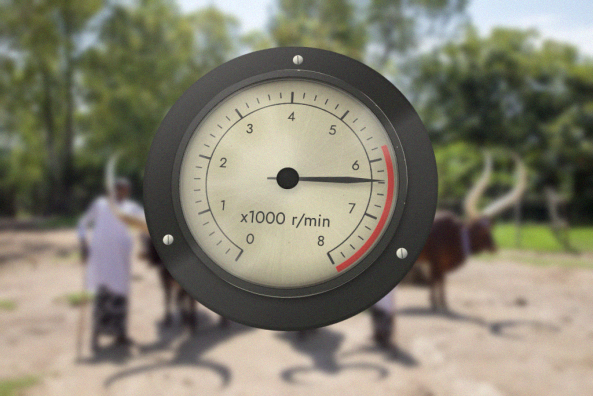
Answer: 6400rpm
